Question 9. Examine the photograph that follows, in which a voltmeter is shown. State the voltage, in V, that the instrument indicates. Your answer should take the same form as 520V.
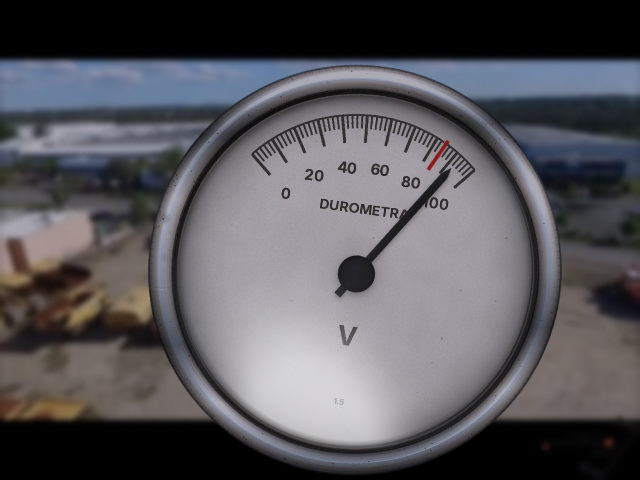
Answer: 92V
